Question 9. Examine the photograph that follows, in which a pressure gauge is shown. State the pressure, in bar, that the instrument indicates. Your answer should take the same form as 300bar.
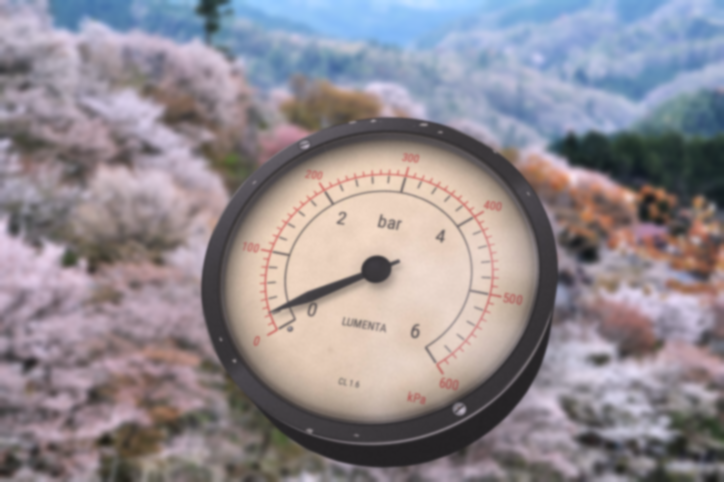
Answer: 0.2bar
